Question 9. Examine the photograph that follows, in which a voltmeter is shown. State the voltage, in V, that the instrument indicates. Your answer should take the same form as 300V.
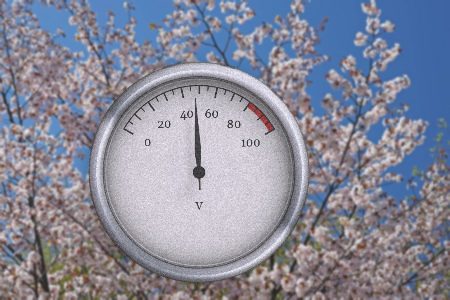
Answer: 47.5V
